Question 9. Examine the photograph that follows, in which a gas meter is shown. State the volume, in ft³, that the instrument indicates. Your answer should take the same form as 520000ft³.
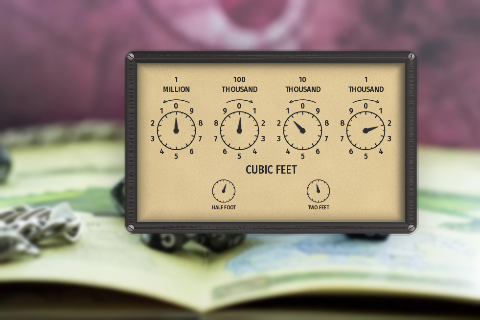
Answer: 1200ft³
